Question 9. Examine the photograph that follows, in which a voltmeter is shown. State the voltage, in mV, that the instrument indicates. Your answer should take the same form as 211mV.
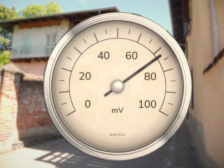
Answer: 72.5mV
